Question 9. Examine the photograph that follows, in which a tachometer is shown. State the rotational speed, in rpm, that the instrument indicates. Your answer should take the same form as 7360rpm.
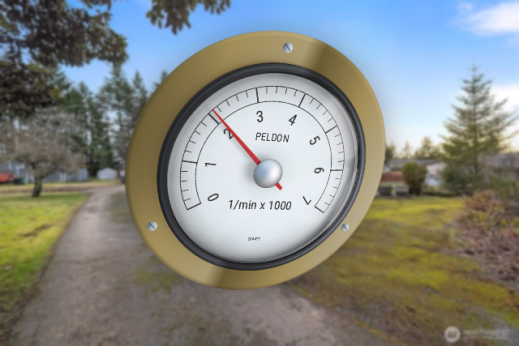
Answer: 2100rpm
